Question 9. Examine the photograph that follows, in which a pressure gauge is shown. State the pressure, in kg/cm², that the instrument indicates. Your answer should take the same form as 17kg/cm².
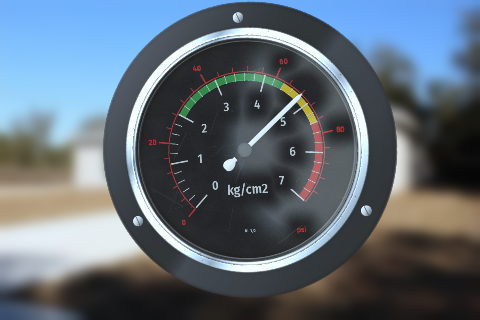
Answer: 4.8kg/cm²
